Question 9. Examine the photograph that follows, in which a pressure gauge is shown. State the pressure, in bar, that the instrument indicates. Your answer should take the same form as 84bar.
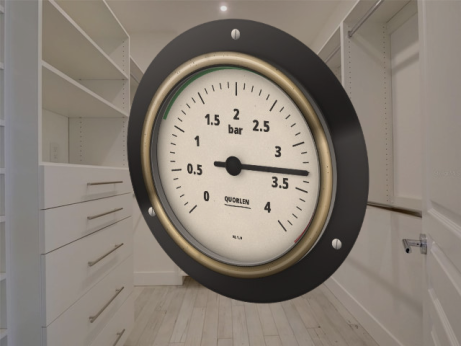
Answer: 3.3bar
